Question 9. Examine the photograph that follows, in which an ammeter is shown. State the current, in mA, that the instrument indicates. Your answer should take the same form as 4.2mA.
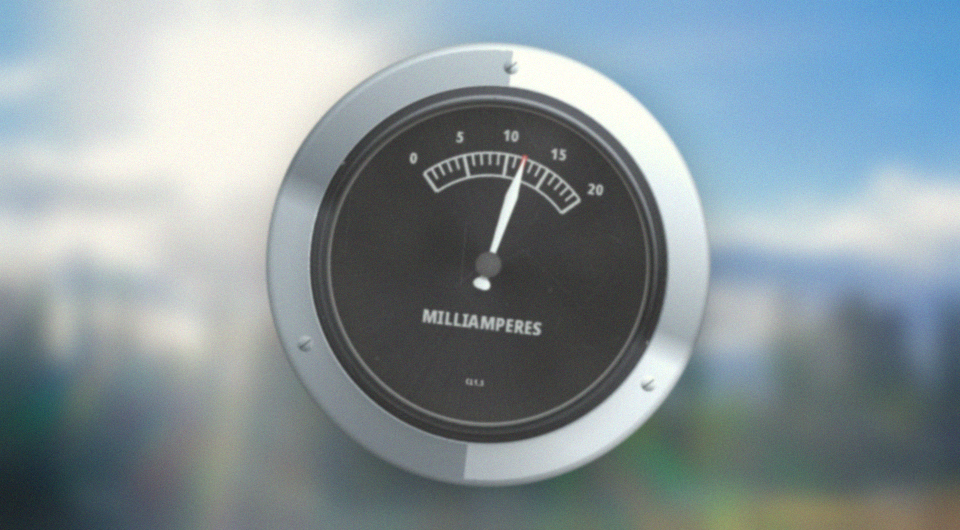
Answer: 12mA
